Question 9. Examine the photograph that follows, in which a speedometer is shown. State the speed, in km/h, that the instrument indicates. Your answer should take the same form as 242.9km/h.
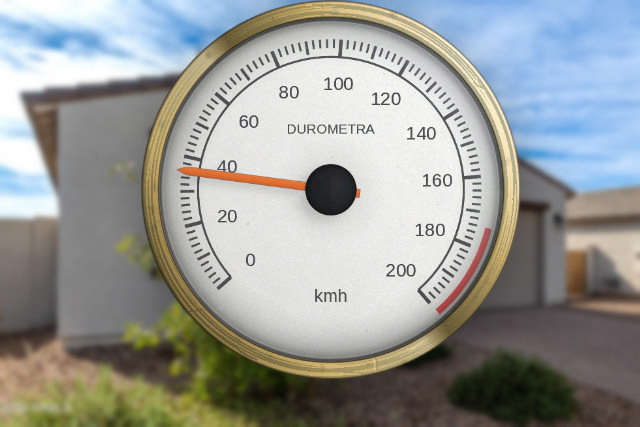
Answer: 36km/h
